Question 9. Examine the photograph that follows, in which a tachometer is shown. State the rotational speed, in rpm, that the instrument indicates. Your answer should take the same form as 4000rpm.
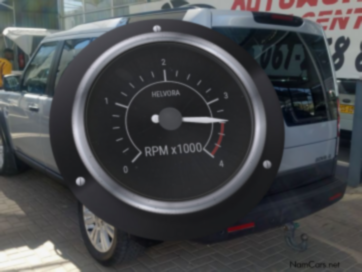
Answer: 3400rpm
